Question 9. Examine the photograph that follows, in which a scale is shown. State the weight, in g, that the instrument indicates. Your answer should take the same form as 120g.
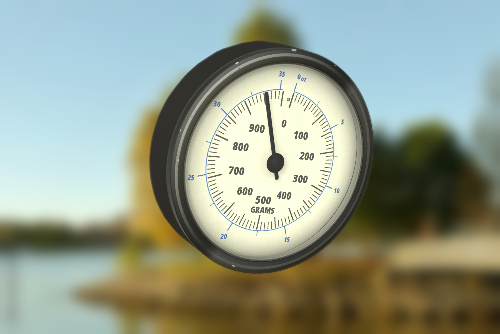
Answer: 950g
